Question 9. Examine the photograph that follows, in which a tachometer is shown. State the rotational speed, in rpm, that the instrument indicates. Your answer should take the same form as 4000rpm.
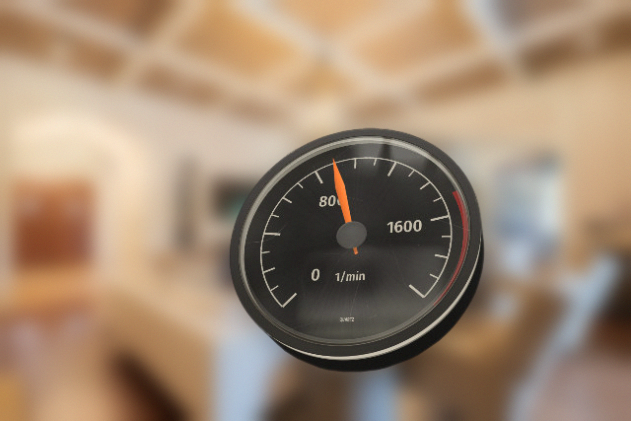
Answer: 900rpm
